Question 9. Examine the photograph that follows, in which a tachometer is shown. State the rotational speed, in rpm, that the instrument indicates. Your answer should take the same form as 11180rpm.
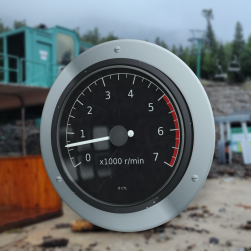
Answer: 625rpm
